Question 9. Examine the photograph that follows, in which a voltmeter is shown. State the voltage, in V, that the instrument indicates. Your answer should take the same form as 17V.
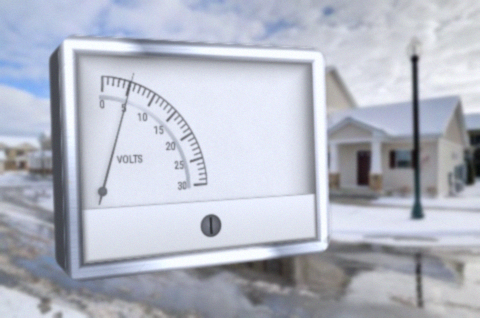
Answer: 5V
